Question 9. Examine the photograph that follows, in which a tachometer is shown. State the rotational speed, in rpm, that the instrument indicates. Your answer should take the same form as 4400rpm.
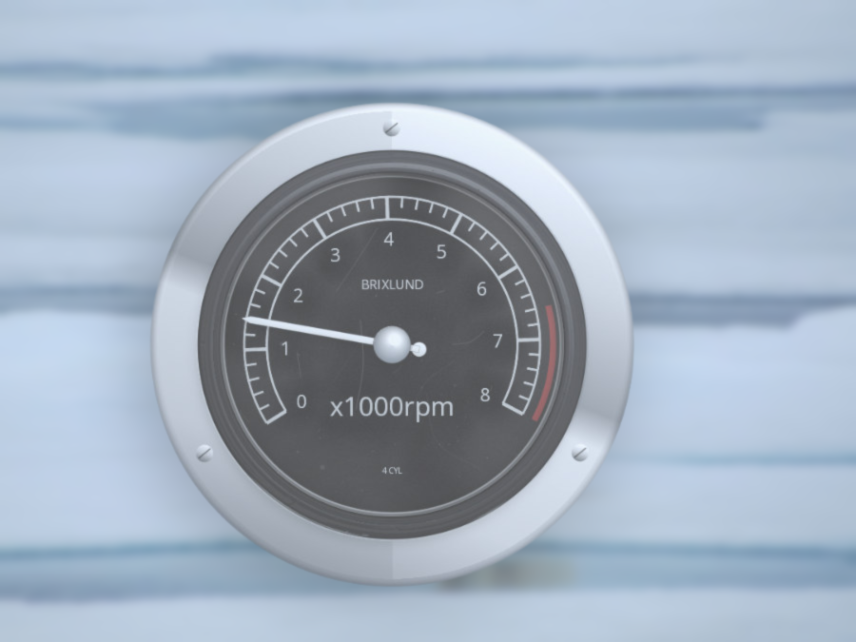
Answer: 1400rpm
